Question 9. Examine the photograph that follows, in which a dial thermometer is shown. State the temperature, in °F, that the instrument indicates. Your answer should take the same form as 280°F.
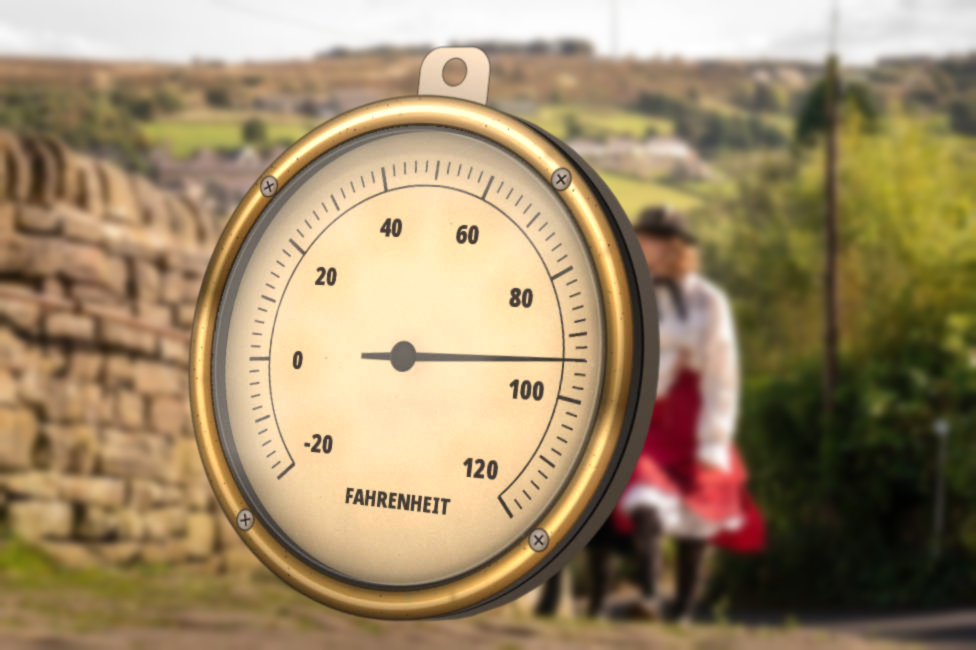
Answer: 94°F
